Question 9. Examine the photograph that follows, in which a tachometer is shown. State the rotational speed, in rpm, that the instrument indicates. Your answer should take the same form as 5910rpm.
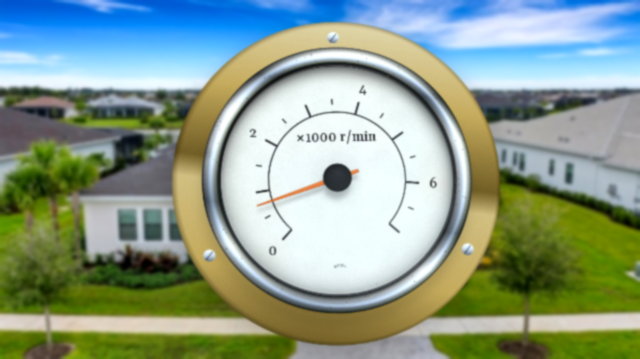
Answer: 750rpm
